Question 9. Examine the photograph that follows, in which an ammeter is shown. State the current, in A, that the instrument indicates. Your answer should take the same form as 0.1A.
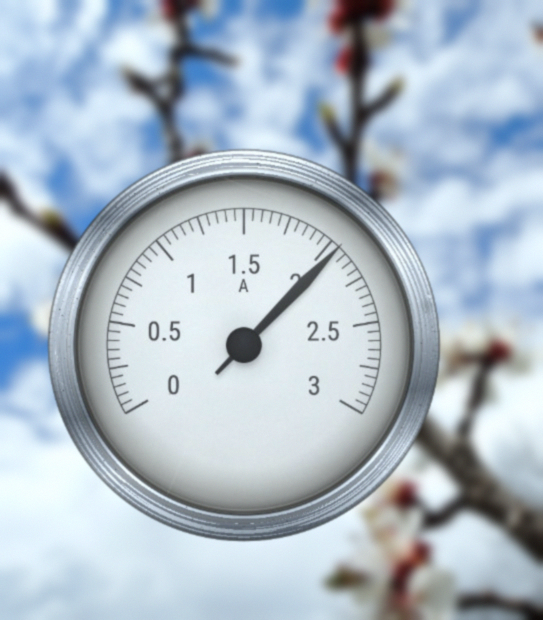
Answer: 2.05A
